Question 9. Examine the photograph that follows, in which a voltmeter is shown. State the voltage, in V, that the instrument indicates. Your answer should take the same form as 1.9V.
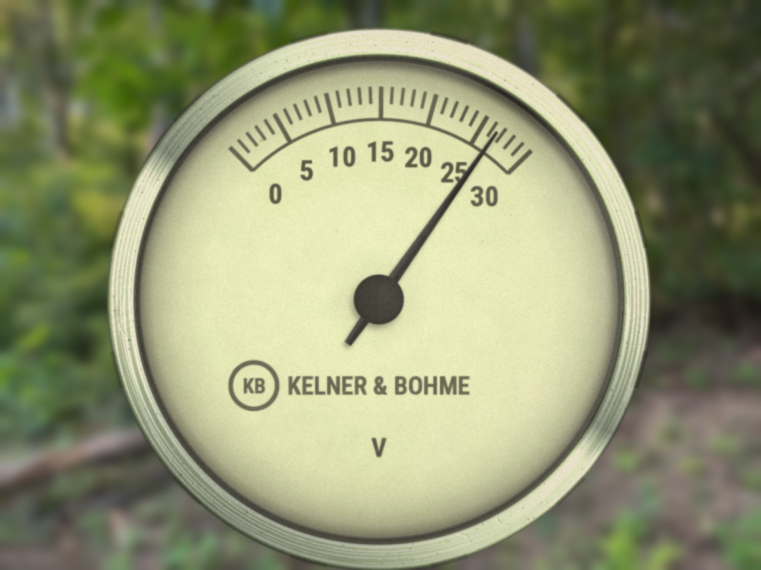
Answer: 26.5V
